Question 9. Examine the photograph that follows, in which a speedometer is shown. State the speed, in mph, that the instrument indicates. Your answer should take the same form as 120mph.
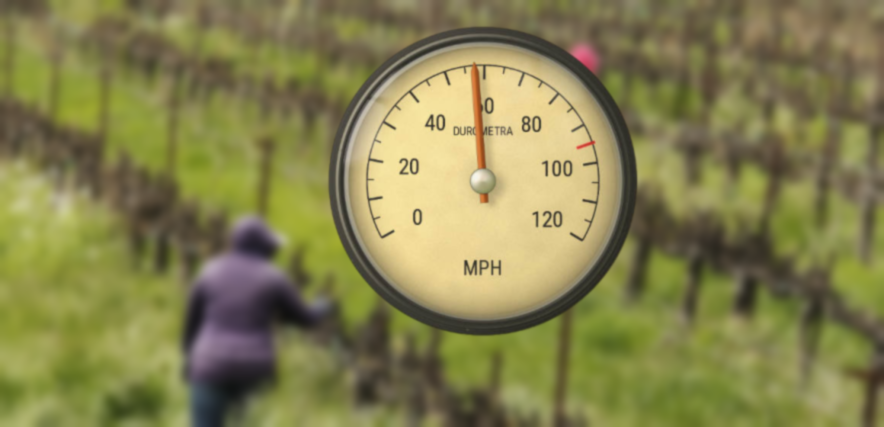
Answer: 57.5mph
